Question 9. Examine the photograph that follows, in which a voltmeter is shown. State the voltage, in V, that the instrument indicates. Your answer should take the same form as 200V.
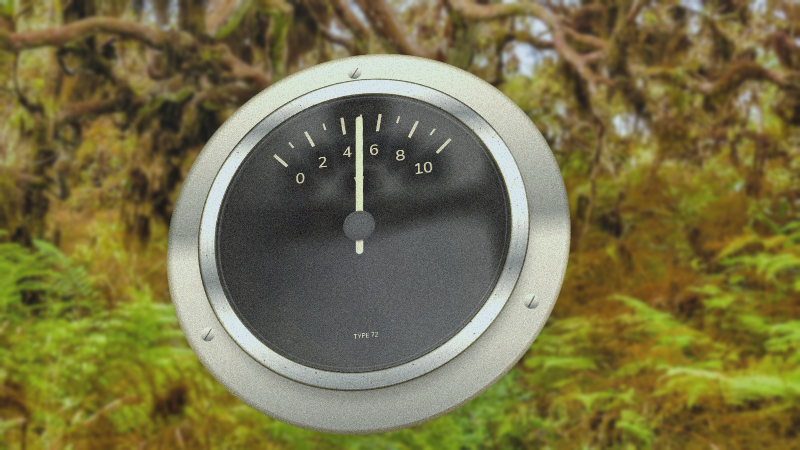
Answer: 5V
